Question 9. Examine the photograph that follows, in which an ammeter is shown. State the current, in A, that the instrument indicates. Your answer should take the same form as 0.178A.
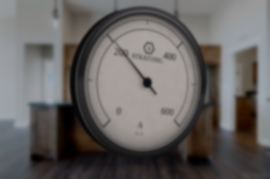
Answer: 200A
